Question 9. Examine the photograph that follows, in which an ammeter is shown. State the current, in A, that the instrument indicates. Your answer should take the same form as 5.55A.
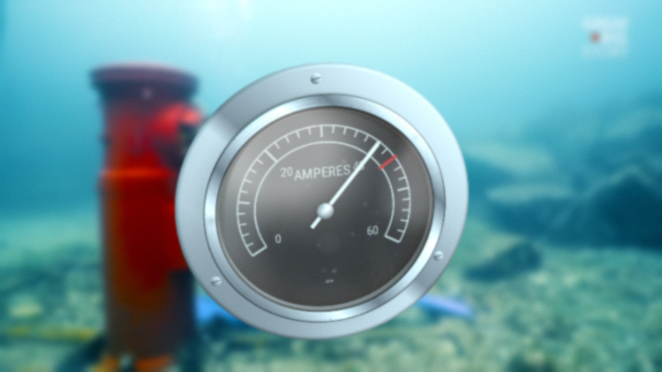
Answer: 40A
